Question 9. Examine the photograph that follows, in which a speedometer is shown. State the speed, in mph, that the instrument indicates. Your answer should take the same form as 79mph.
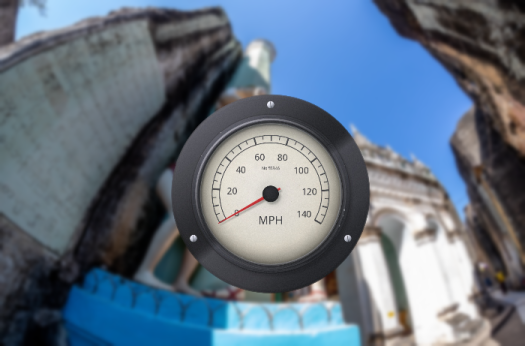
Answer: 0mph
